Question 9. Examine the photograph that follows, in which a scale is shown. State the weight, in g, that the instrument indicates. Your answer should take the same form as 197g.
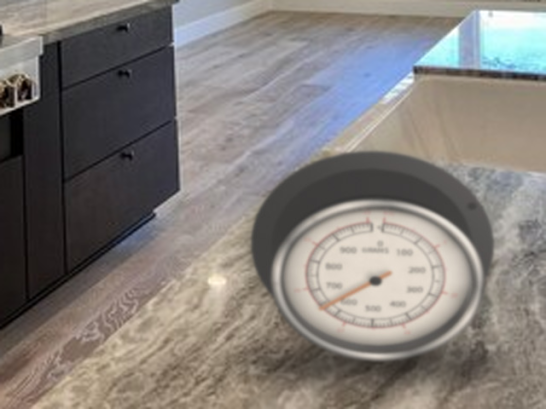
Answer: 650g
